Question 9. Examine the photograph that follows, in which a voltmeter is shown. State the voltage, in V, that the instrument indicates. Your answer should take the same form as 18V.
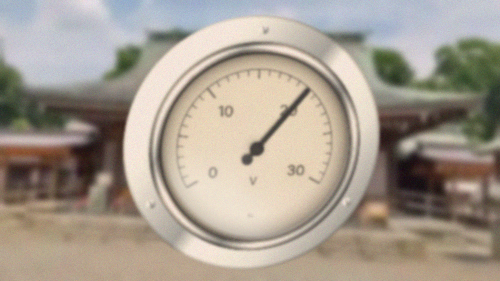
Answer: 20V
